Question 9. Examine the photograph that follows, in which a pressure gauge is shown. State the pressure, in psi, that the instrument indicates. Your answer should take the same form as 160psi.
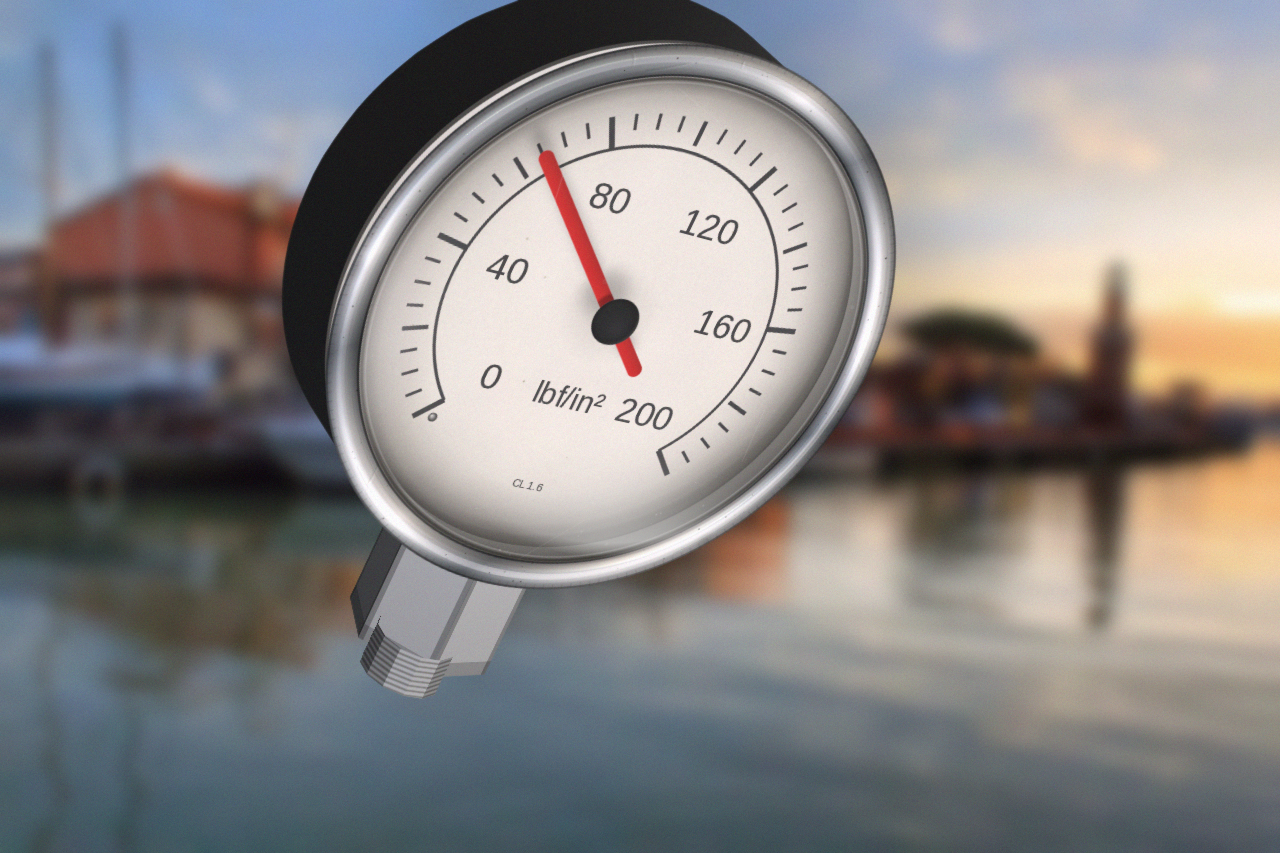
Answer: 65psi
